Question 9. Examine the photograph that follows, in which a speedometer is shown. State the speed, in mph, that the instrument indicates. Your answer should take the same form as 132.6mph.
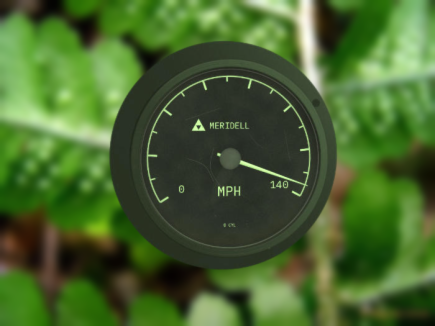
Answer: 135mph
